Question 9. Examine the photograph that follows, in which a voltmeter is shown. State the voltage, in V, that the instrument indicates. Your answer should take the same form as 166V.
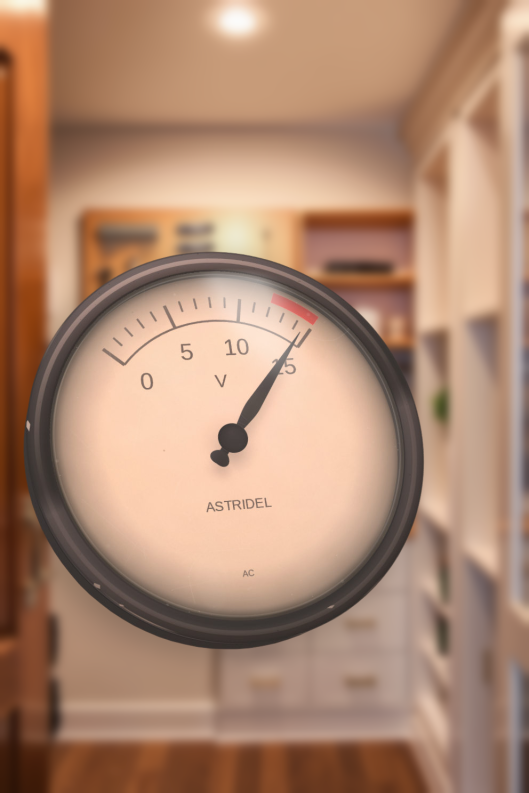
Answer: 14.5V
